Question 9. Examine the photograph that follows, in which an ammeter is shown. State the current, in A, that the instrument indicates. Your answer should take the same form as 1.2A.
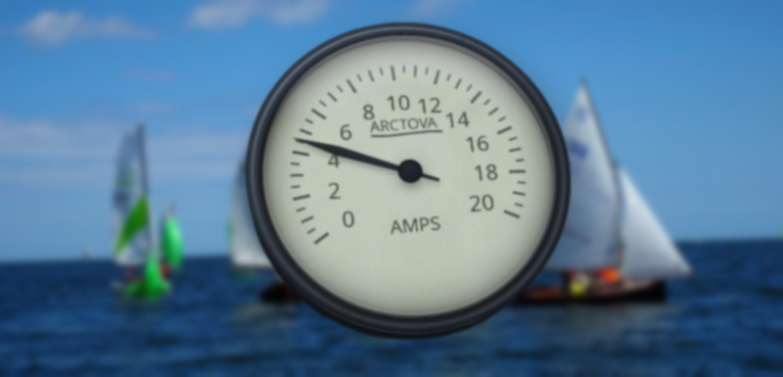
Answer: 4.5A
